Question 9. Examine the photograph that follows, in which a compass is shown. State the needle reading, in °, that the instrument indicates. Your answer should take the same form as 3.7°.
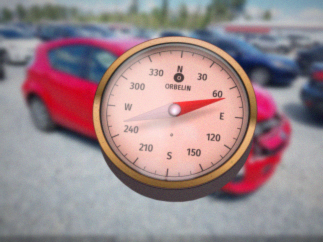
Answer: 70°
